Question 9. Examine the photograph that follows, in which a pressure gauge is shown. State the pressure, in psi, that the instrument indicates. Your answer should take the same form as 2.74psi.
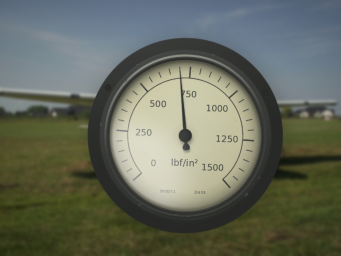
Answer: 700psi
